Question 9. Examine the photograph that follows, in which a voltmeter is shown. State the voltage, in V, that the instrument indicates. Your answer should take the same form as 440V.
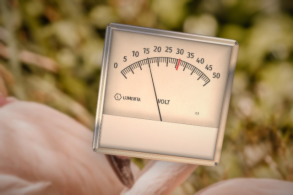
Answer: 15V
